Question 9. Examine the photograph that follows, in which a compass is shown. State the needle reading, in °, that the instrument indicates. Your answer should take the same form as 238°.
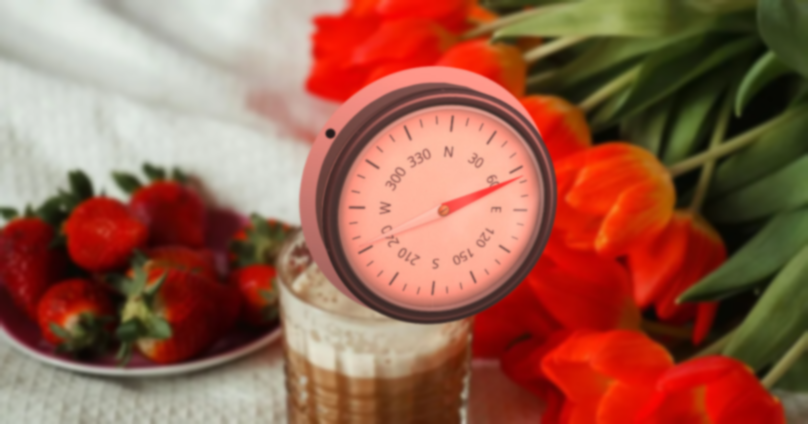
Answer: 65°
